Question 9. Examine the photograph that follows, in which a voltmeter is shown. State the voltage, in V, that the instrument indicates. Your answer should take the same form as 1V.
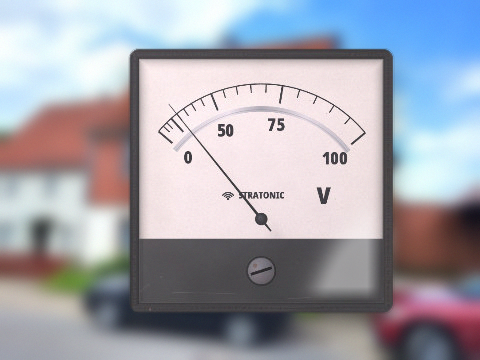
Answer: 30V
